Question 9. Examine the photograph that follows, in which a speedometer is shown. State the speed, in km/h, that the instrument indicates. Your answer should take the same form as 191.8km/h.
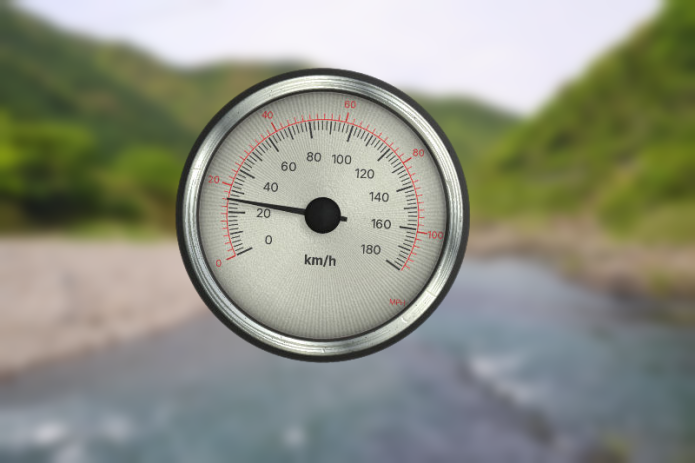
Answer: 26km/h
